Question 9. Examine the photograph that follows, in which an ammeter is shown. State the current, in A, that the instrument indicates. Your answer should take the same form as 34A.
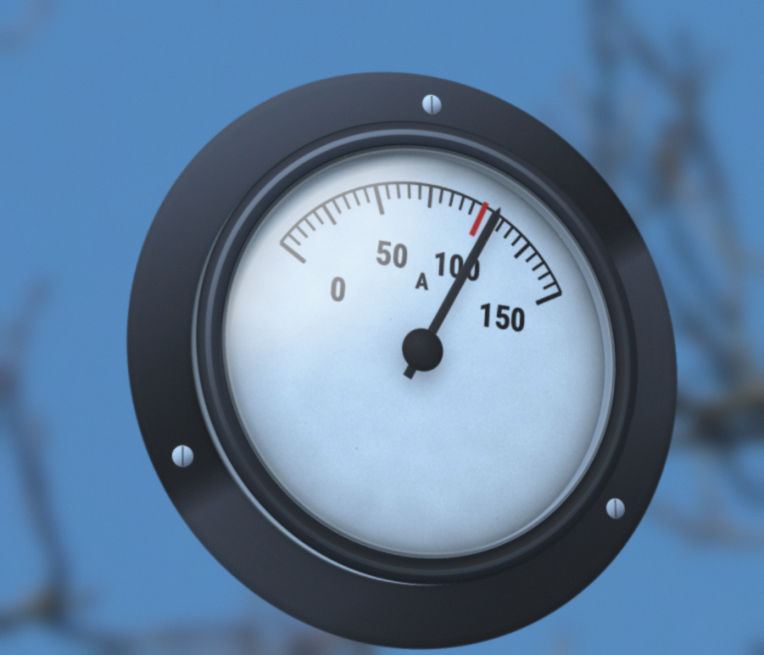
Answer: 105A
